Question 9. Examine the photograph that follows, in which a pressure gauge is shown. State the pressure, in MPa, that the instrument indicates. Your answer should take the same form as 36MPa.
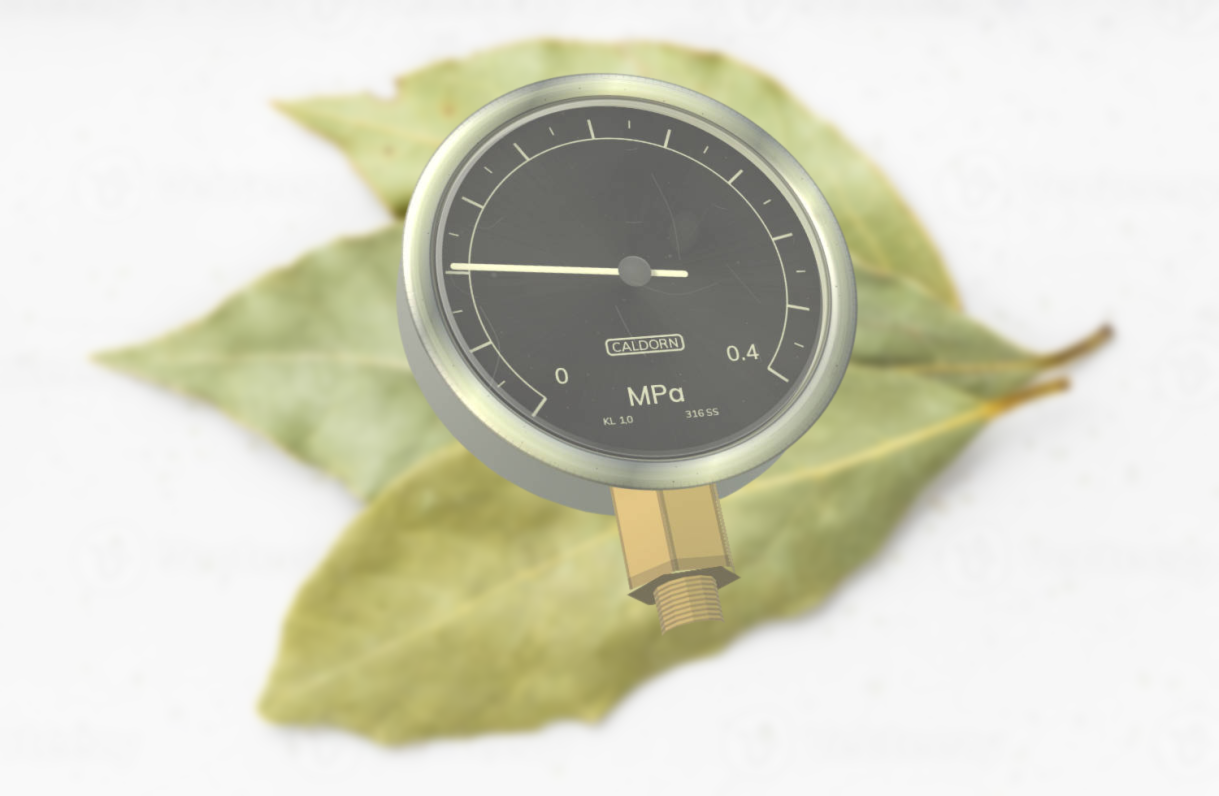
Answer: 0.08MPa
